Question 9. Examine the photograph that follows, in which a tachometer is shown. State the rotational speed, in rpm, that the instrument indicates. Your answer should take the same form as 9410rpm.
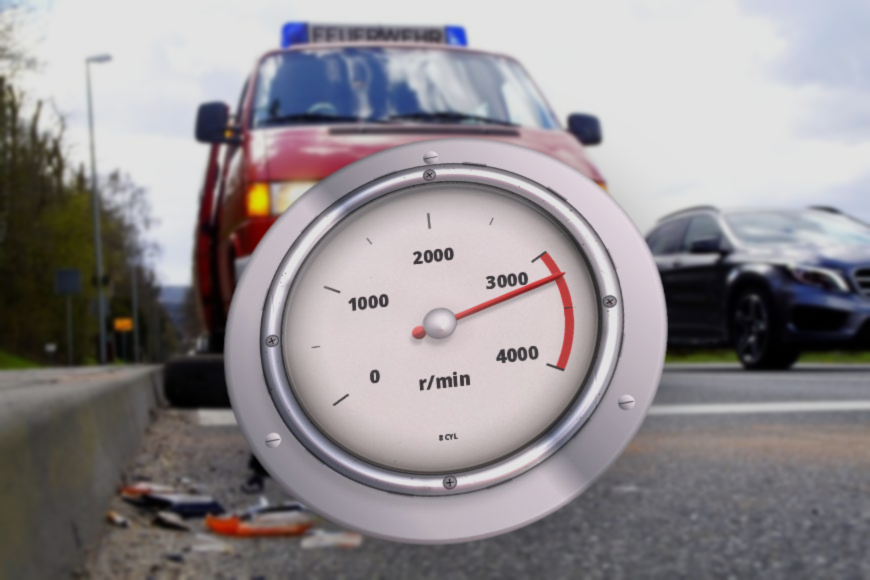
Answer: 3250rpm
